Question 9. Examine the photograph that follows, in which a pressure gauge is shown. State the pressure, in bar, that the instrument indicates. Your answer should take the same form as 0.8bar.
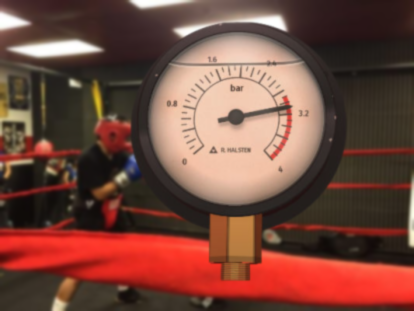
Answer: 3.1bar
